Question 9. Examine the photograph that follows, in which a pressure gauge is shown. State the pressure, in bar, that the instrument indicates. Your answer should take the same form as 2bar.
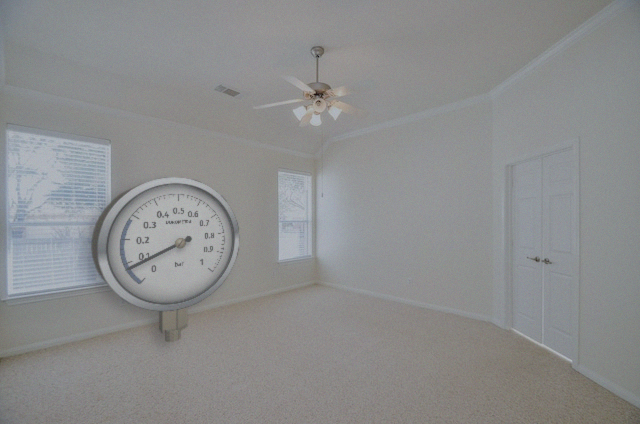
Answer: 0.08bar
